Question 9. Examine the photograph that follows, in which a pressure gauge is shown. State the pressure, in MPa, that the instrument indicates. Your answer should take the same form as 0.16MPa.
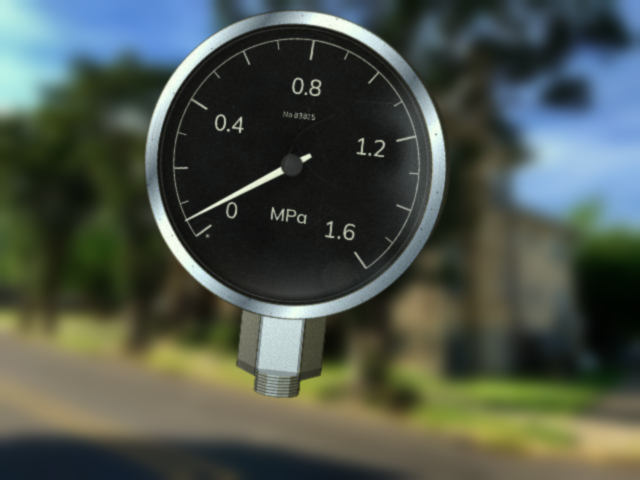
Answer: 0.05MPa
